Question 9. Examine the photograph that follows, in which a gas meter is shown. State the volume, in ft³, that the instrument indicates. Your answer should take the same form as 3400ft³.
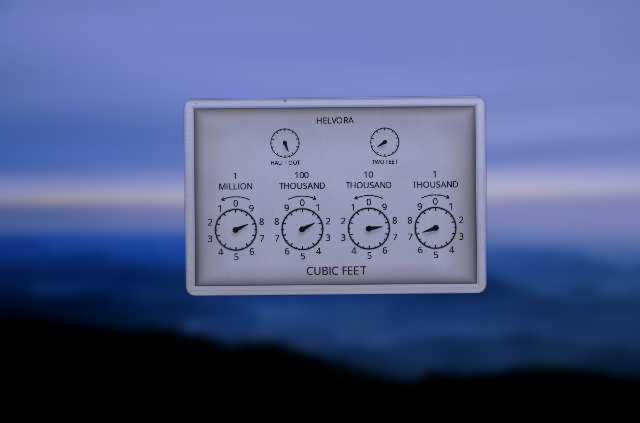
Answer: 817700ft³
